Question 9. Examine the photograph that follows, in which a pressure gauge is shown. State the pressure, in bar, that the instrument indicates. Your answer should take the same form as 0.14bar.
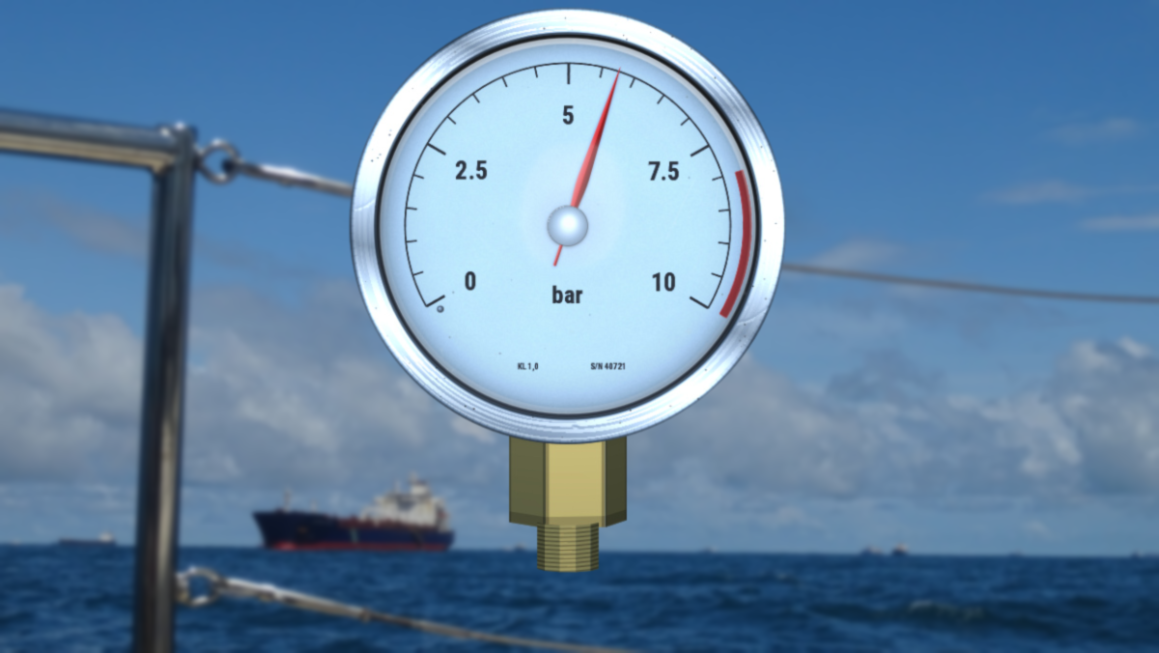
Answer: 5.75bar
